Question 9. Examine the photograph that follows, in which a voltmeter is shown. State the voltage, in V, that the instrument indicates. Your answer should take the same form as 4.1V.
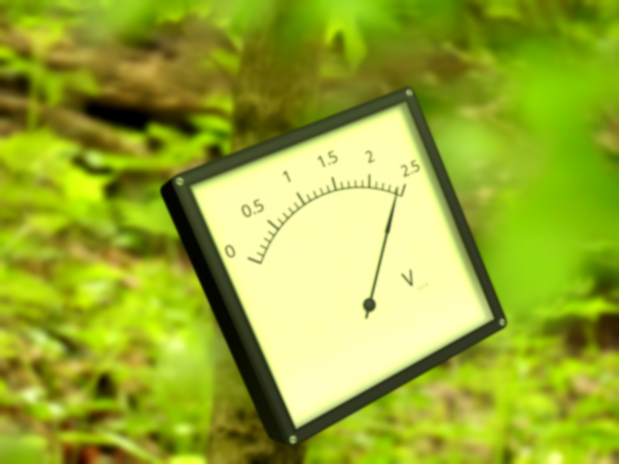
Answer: 2.4V
